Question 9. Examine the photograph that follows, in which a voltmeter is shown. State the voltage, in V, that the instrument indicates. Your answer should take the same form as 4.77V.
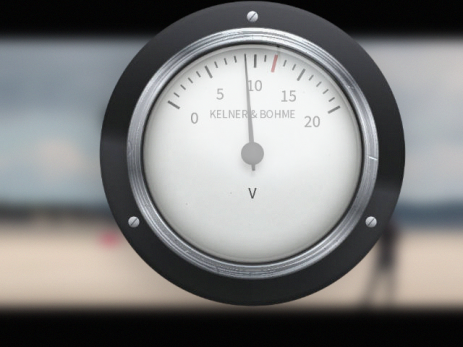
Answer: 9V
